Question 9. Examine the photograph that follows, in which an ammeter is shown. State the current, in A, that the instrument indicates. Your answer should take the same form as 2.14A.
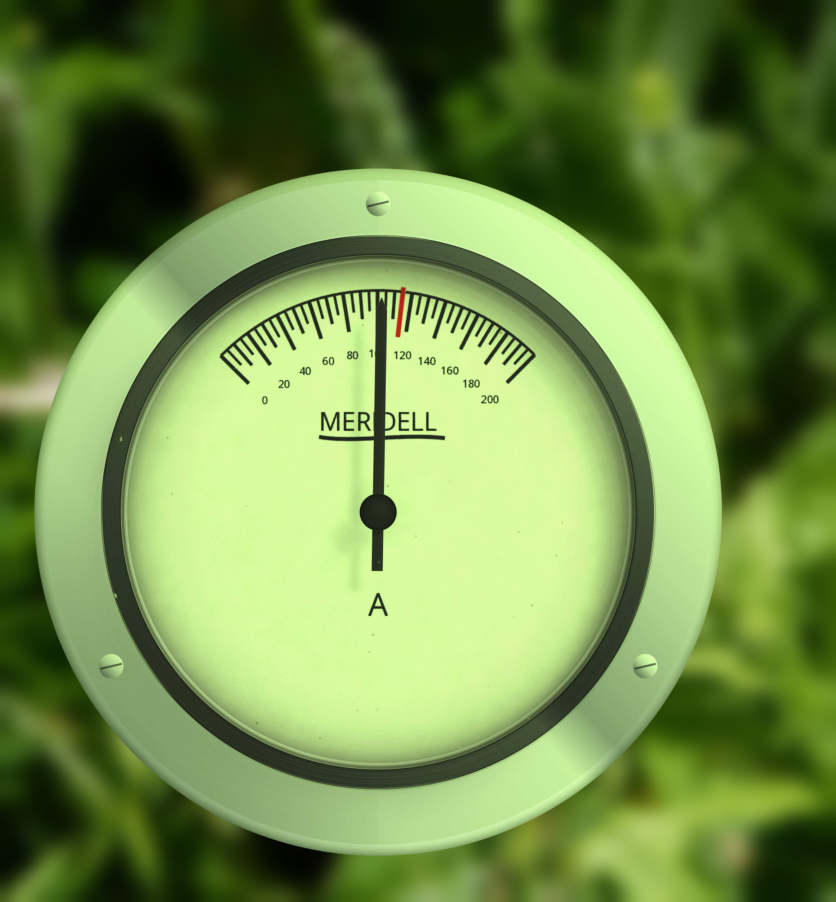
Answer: 102.5A
